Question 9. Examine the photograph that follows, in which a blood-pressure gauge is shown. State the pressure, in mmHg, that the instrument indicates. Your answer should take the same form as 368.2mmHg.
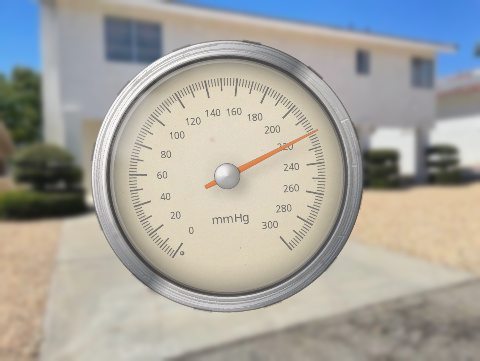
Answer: 220mmHg
